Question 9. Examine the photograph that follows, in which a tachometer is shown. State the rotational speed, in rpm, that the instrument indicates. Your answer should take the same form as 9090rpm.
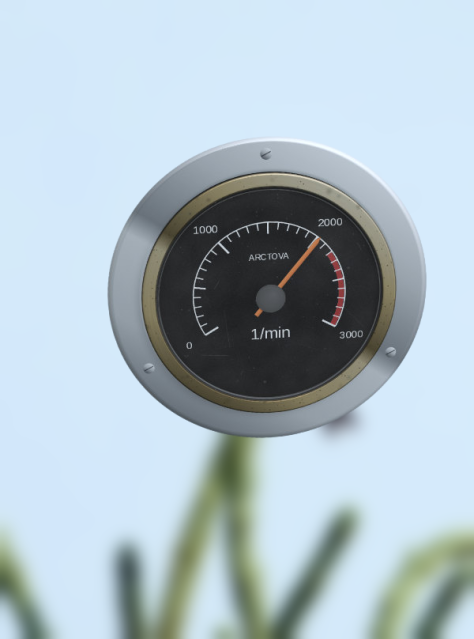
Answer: 2000rpm
